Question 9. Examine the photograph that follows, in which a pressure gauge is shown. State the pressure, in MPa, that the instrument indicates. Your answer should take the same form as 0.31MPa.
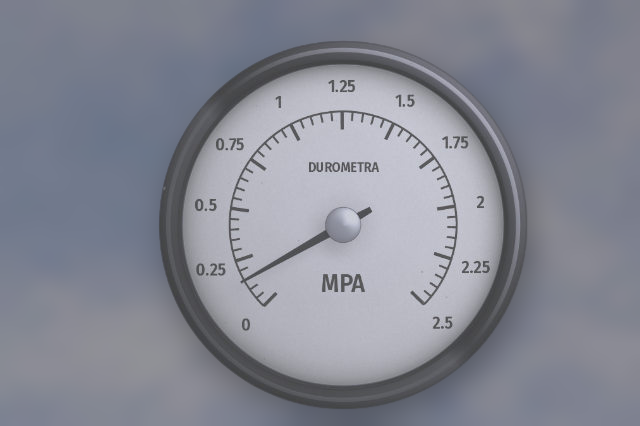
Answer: 0.15MPa
